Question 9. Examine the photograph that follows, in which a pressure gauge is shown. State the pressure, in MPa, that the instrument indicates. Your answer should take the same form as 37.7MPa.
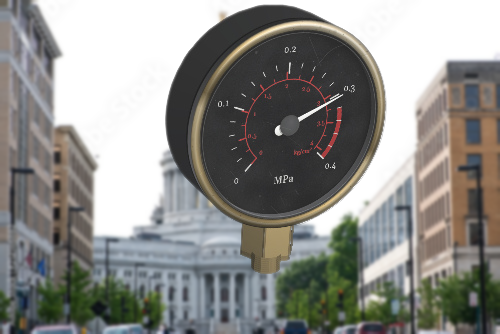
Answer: 0.3MPa
